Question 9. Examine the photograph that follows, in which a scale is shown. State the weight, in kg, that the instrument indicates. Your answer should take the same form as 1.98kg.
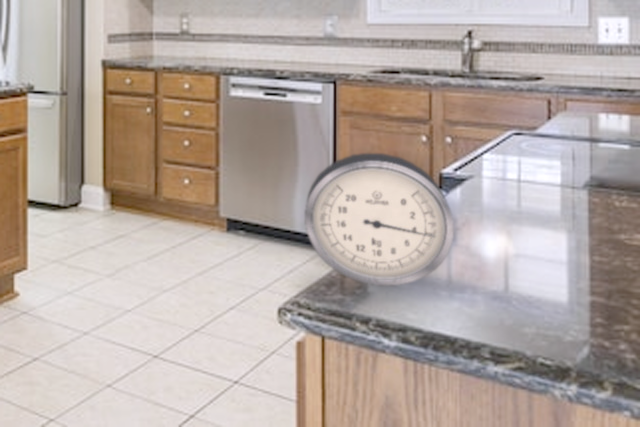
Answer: 4kg
